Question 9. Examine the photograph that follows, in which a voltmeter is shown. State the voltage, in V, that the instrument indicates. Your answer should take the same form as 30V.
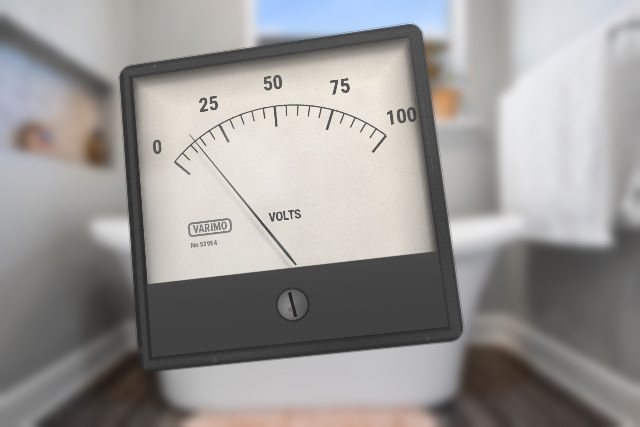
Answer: 12.5V
